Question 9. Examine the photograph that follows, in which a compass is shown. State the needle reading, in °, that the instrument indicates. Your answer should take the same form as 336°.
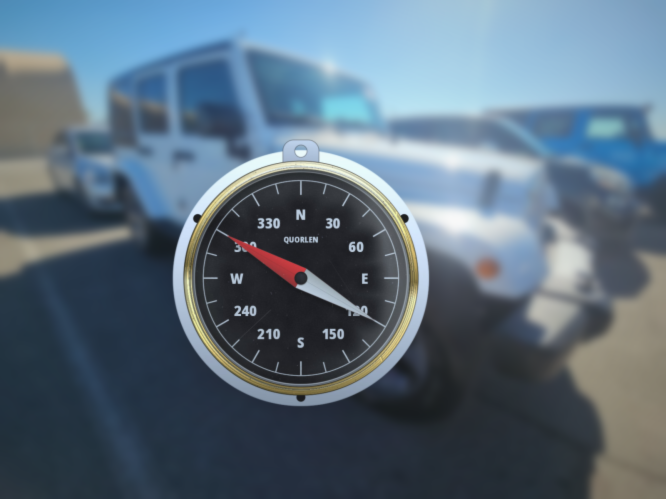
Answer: 300°
